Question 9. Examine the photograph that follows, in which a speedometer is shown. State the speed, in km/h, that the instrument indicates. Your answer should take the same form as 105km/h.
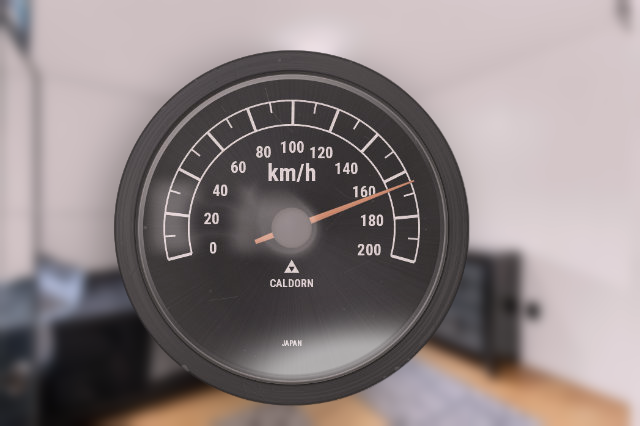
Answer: 165km/h
